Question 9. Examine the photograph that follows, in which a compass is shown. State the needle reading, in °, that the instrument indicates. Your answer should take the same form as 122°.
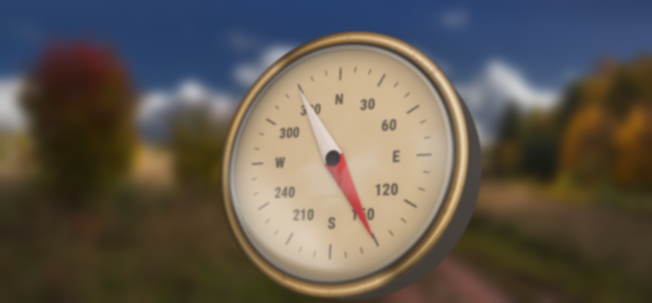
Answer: 150°
